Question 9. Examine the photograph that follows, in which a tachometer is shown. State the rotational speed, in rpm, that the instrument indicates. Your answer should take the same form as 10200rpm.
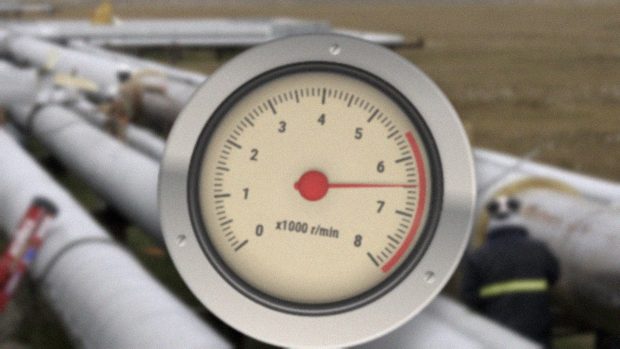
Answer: 6500rpm
